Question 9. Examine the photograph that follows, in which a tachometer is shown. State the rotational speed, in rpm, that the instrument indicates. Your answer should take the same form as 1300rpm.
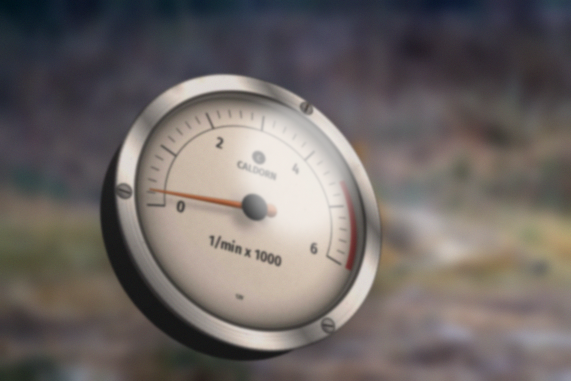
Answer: 200rpm
